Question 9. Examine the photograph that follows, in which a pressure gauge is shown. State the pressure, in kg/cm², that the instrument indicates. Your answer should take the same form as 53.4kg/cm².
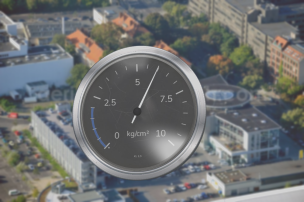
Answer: 6kg/cm²
